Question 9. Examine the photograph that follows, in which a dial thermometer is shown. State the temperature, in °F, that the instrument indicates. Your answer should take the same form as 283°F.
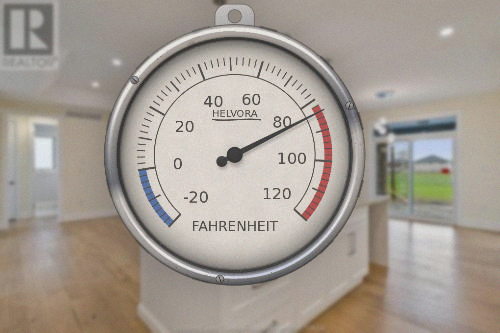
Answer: 84°F
